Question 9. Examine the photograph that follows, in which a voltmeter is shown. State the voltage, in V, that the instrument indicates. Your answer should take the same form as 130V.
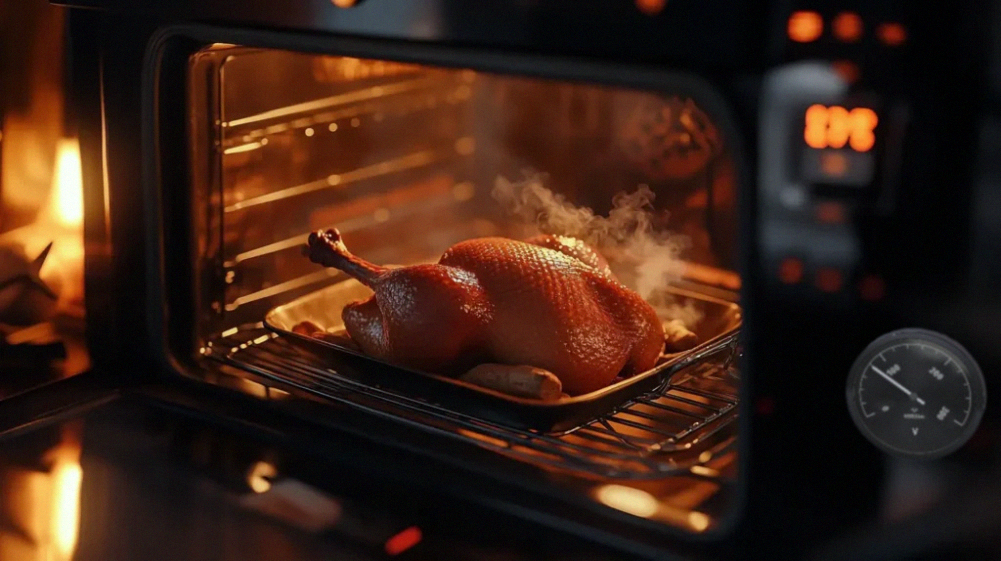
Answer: 80V
